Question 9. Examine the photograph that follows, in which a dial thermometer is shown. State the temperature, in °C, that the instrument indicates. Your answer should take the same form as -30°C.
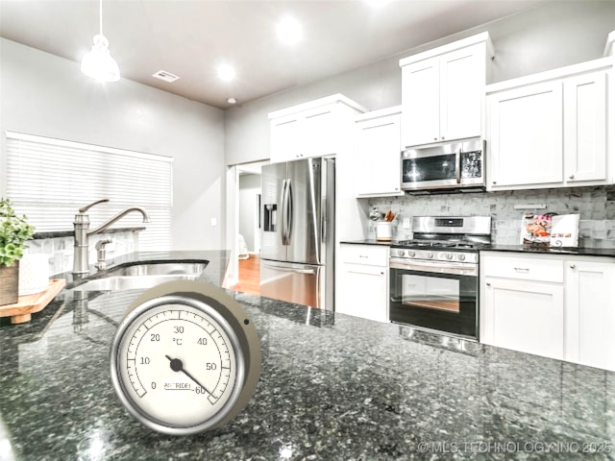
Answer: 58°C
